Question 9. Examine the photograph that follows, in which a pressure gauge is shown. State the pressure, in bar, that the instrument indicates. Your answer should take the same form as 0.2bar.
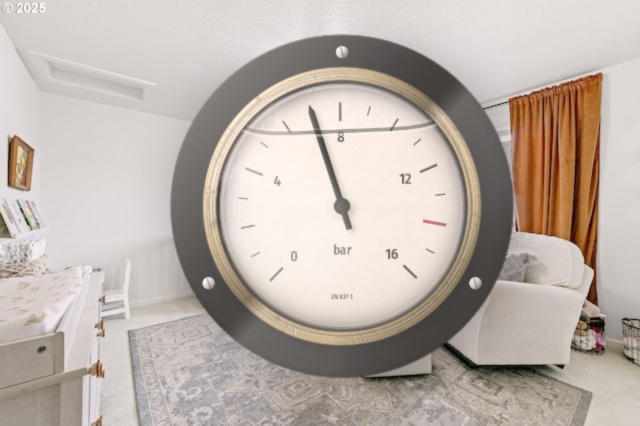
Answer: 7bar
